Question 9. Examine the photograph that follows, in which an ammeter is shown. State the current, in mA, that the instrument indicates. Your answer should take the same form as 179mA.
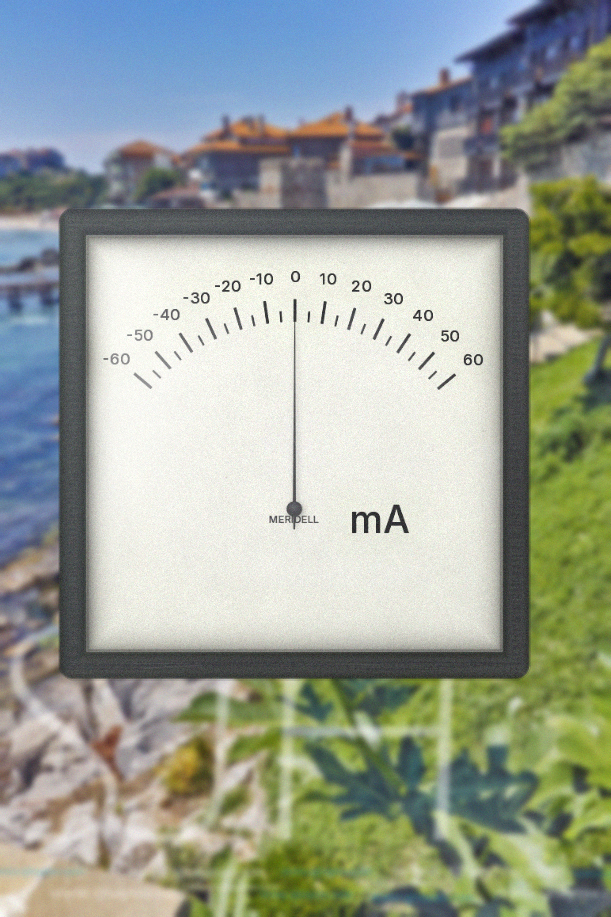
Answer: 0mA
